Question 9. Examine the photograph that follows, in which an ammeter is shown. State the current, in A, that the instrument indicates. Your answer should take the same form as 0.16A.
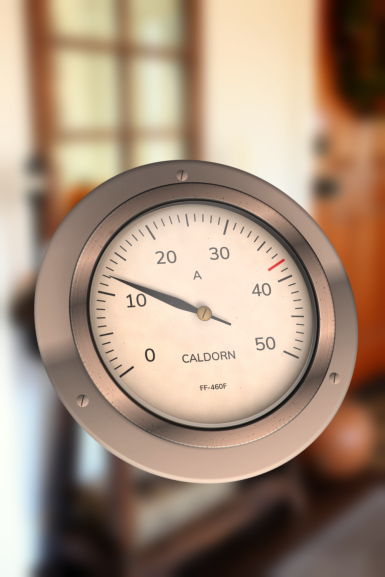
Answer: 12A
